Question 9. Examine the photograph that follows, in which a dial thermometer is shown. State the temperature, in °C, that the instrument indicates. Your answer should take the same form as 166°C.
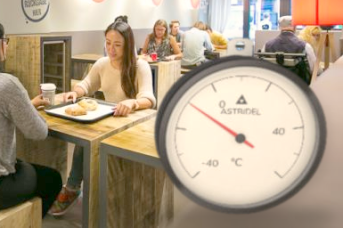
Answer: -10°C
